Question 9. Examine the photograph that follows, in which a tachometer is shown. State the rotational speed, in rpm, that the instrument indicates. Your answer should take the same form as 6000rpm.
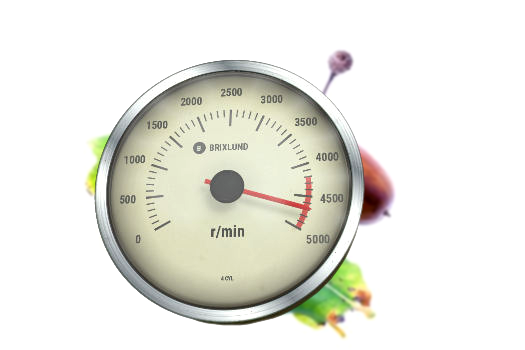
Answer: 4700rpm
